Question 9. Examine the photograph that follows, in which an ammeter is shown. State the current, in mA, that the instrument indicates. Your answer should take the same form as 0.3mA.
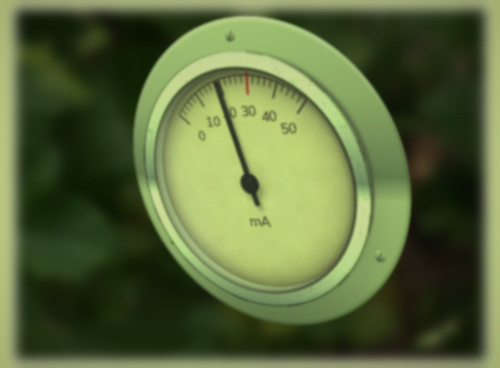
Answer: 20mA
